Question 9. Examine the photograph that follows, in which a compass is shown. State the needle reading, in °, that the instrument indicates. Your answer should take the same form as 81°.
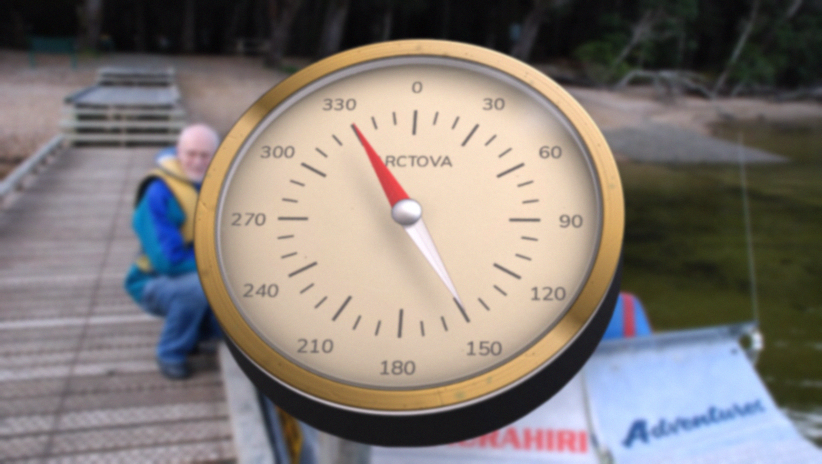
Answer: 330°
